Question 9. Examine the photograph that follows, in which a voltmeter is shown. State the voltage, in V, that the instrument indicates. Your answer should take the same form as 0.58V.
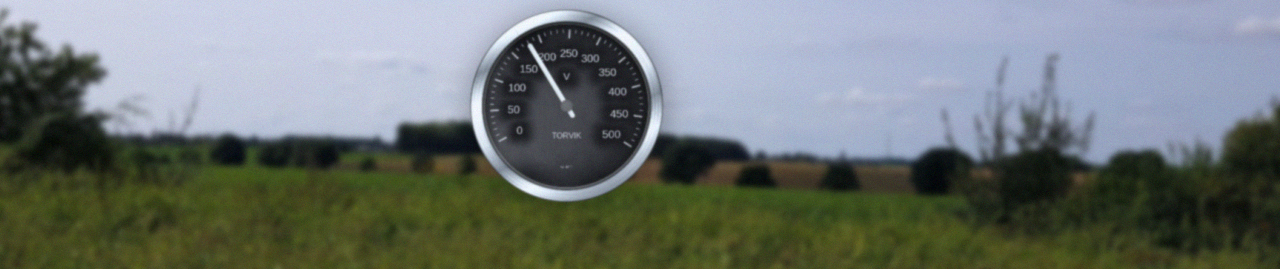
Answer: 180V
